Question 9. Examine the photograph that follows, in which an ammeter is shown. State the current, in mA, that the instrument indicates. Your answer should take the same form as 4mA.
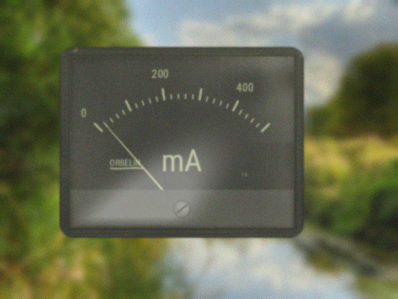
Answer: 20mA
